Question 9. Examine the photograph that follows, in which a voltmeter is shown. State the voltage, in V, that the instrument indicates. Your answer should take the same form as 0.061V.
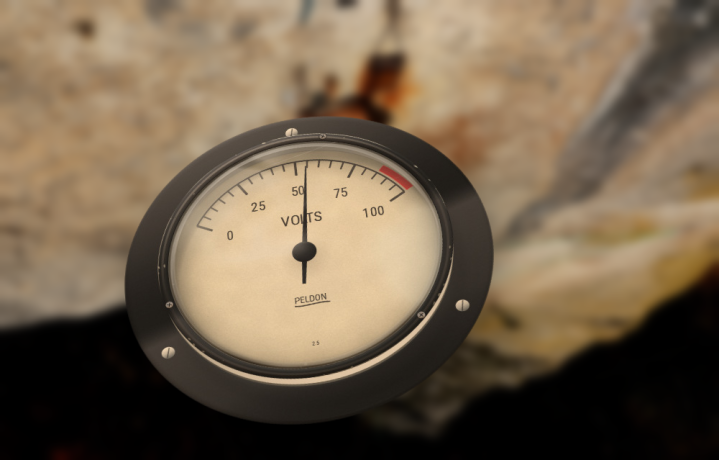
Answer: 55V
